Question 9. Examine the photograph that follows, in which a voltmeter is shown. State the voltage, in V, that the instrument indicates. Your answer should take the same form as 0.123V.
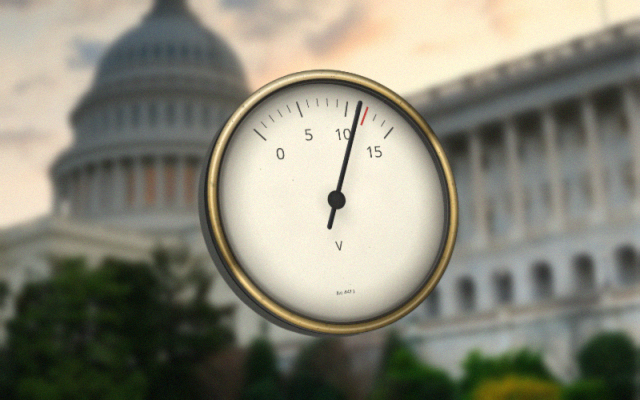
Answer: 11V
